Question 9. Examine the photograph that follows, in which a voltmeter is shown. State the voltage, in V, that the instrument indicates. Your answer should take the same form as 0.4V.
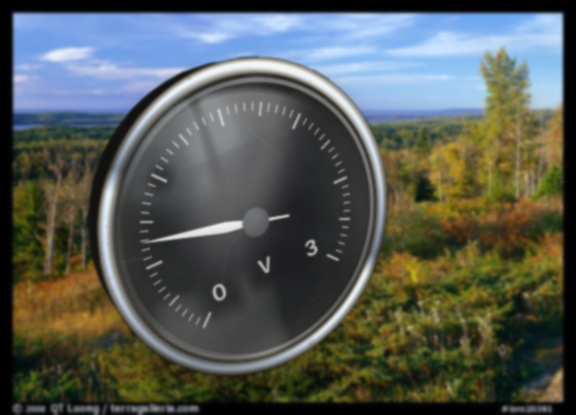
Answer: 0.65V
